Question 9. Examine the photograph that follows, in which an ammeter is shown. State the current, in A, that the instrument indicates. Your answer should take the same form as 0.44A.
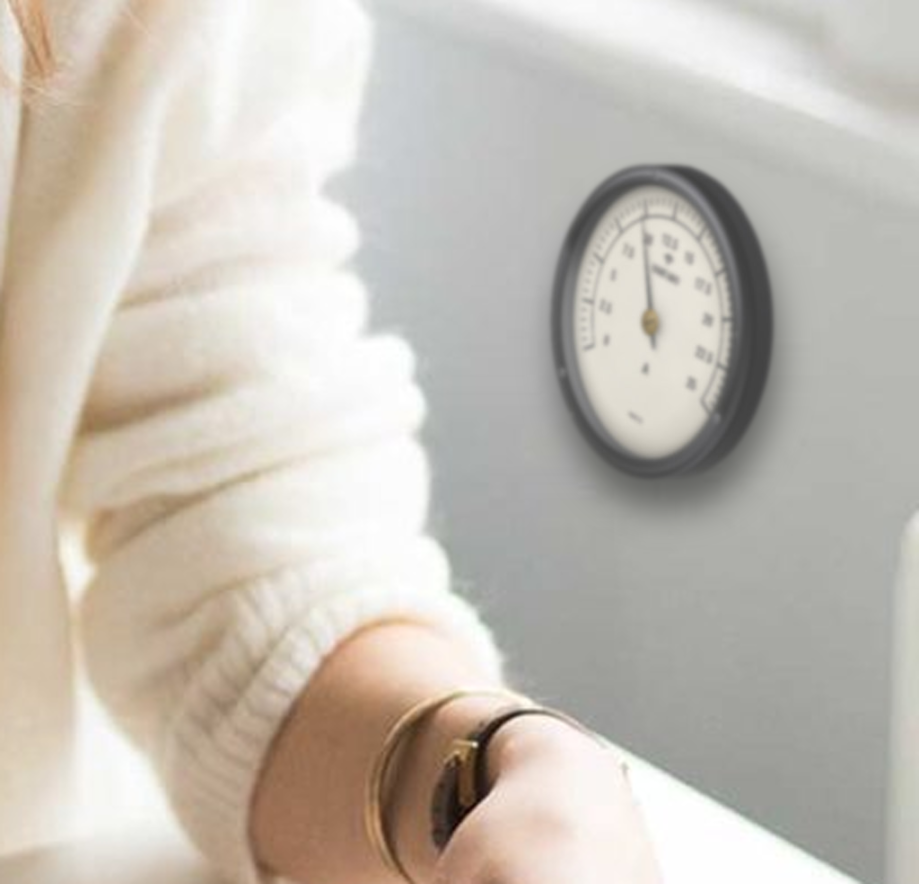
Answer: 10A
